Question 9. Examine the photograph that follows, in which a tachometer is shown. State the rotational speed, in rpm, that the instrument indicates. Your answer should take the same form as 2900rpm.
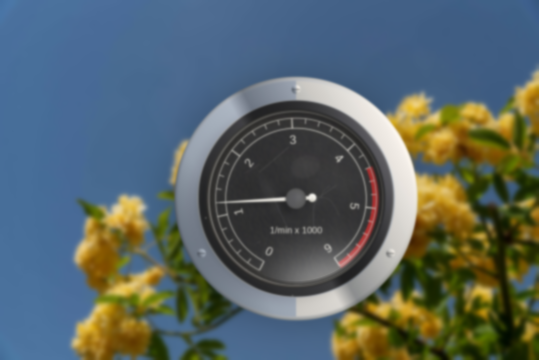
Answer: 1200rpm
